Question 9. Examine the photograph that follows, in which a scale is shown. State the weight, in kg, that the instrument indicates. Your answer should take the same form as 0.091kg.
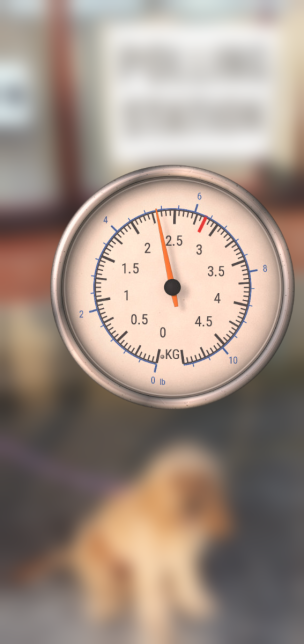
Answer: 2.3kg
